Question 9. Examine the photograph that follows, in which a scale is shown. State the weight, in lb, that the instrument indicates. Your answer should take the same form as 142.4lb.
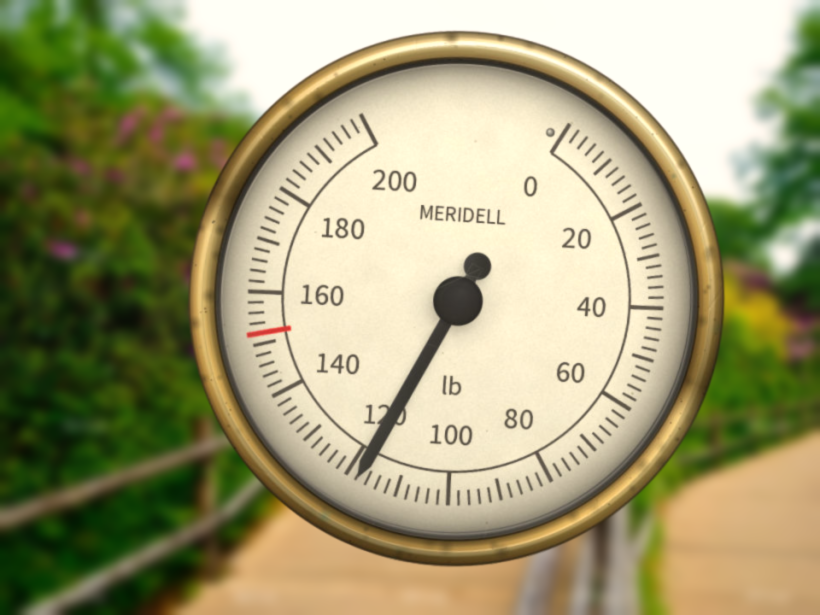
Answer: 118lb
